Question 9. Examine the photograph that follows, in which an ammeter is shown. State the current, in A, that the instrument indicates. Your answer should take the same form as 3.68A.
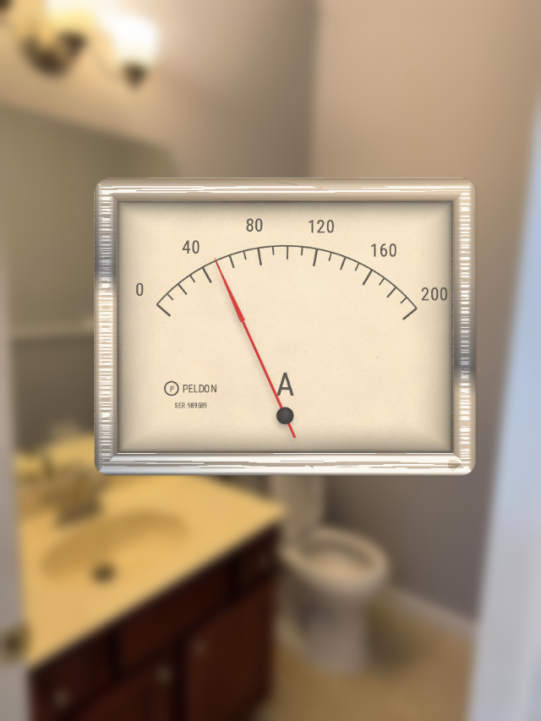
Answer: 50A
